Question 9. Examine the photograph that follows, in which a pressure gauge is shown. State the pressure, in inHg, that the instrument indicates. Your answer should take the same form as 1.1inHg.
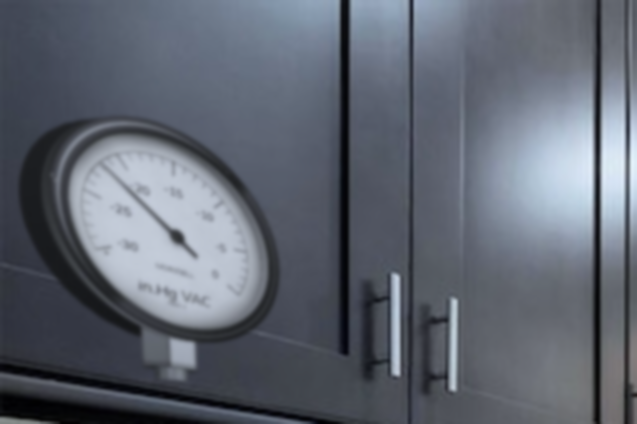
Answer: -22inHg
